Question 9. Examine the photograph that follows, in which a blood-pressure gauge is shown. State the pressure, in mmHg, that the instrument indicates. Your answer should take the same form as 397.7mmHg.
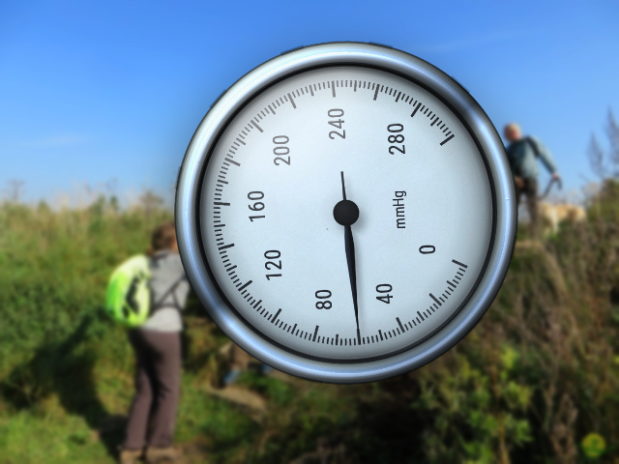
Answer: 60mmHg
